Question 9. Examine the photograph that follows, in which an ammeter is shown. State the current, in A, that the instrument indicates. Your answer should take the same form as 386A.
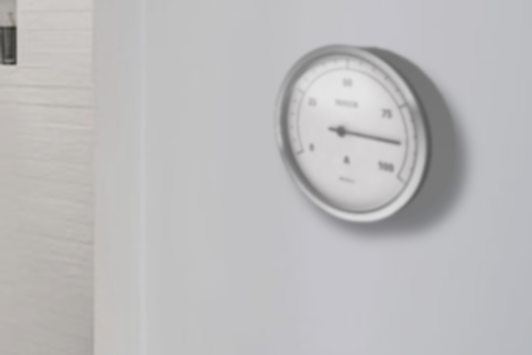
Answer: 87.5A
